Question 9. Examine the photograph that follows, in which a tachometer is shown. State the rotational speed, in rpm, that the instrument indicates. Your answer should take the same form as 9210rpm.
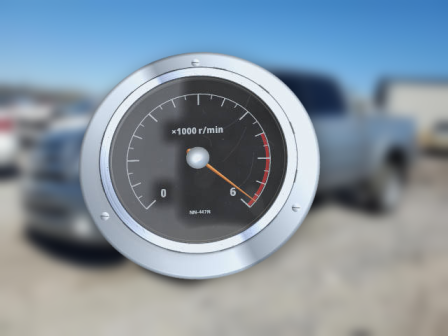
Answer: 5875rpm
